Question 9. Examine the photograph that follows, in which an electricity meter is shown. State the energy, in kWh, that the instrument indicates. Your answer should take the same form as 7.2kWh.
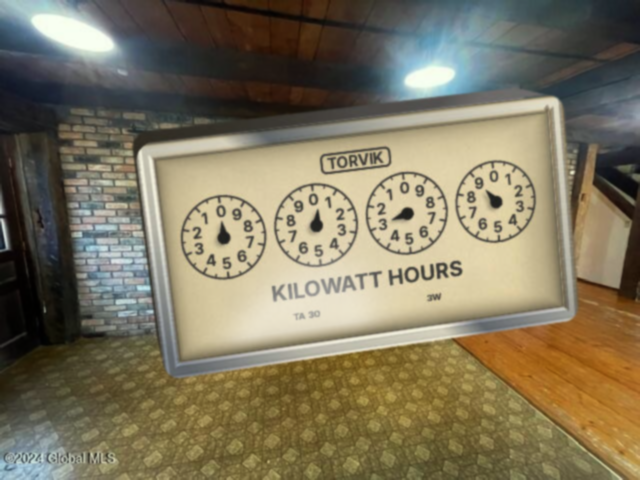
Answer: 29kWh
